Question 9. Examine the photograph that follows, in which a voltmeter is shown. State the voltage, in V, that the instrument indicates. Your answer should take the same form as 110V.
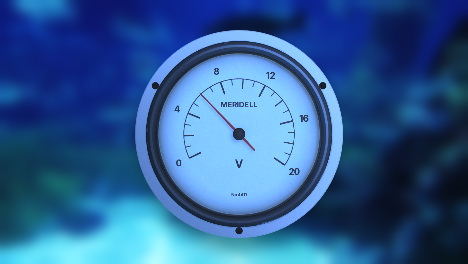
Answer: 6V
